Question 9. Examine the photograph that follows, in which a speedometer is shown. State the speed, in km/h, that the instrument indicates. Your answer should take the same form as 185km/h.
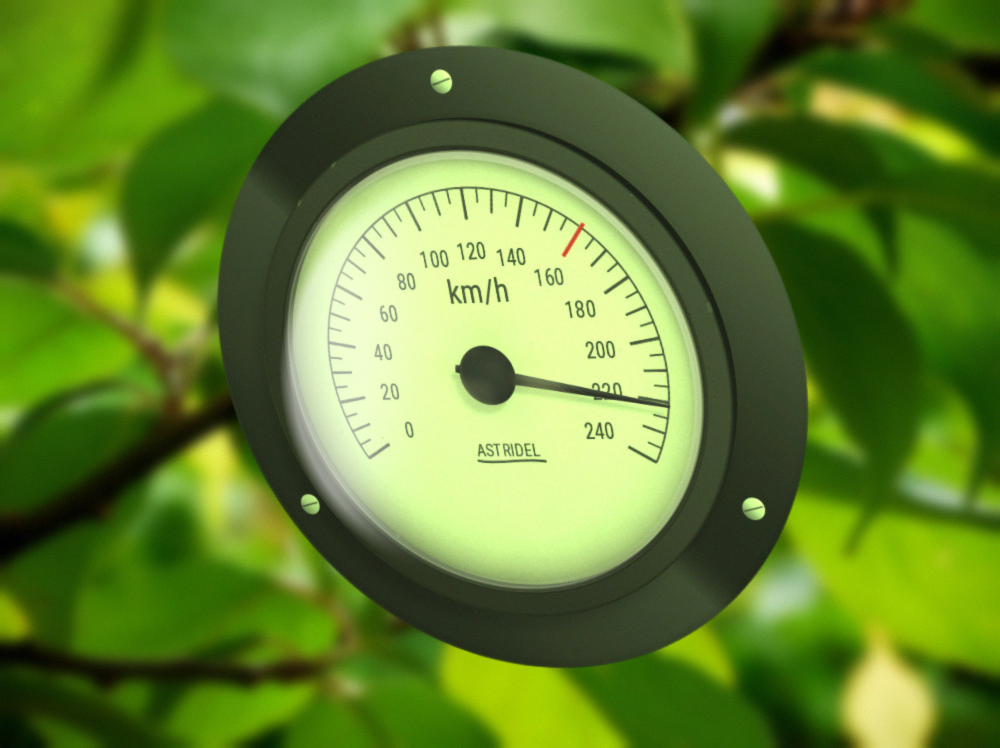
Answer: 220km/h
